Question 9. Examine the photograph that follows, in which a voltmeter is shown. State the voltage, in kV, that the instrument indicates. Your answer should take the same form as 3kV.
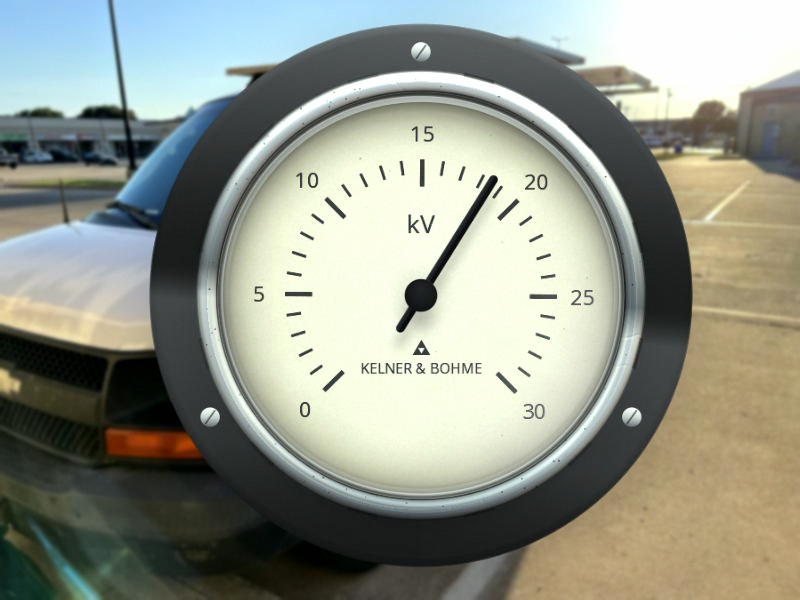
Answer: 18.5kV
